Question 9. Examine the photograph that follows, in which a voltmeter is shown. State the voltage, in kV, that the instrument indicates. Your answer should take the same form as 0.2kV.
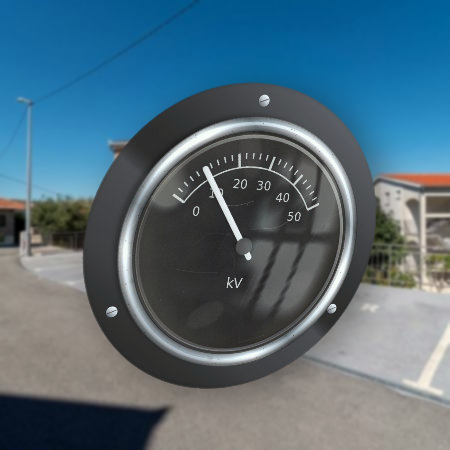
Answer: 10kV
